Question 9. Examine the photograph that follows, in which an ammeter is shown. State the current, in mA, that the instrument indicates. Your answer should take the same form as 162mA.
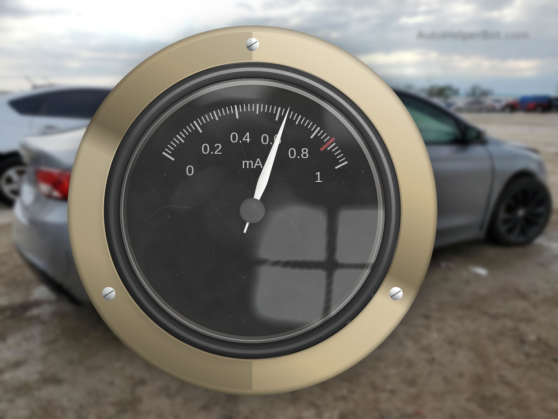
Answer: 0.64mA
